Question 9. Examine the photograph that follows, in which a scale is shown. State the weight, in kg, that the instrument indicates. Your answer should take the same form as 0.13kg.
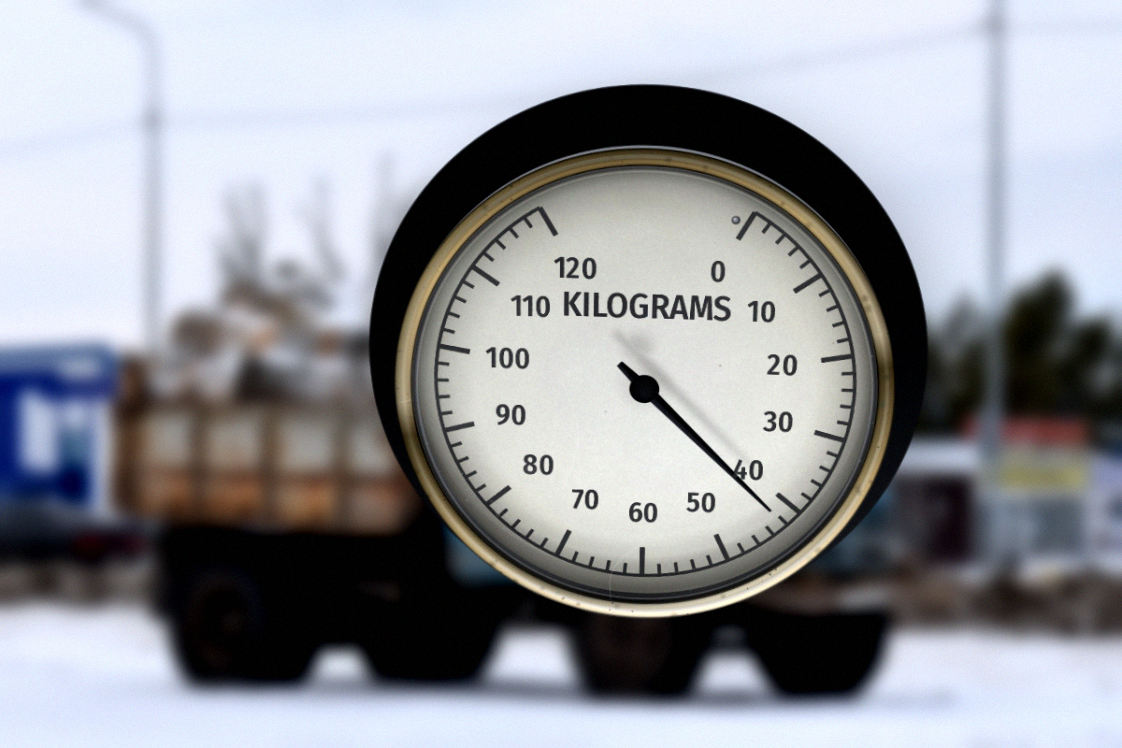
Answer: 42kg
